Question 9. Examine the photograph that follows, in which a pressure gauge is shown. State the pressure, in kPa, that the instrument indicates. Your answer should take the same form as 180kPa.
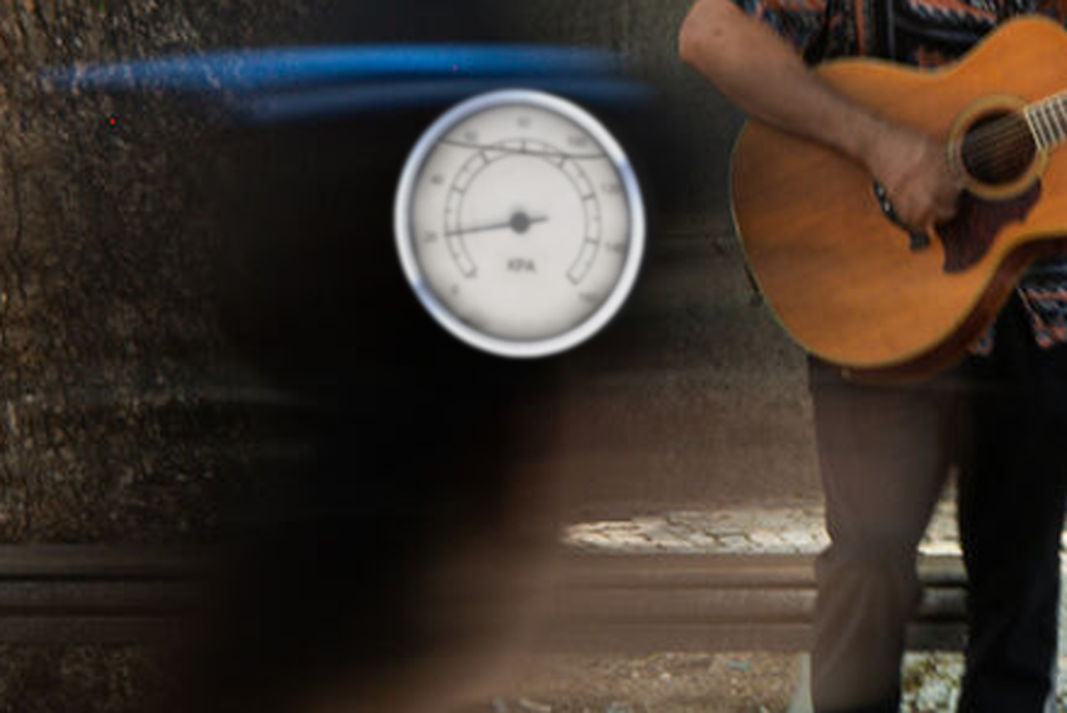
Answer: 20kPa
